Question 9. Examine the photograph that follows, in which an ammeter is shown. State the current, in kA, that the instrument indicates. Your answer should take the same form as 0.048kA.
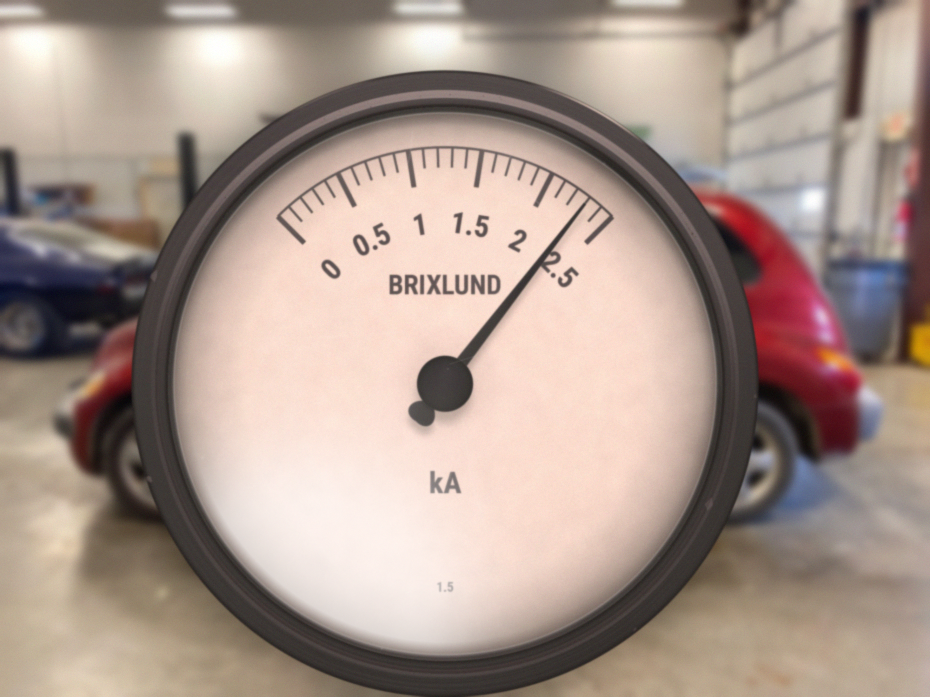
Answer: 2.3kA
